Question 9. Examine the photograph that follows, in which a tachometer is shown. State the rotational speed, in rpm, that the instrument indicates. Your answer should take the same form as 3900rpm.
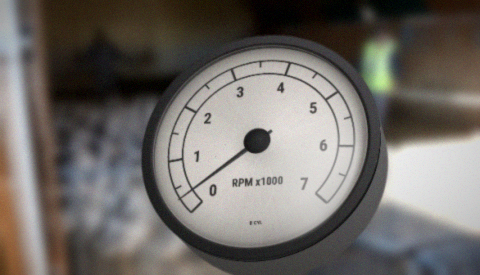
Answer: 250rpm
